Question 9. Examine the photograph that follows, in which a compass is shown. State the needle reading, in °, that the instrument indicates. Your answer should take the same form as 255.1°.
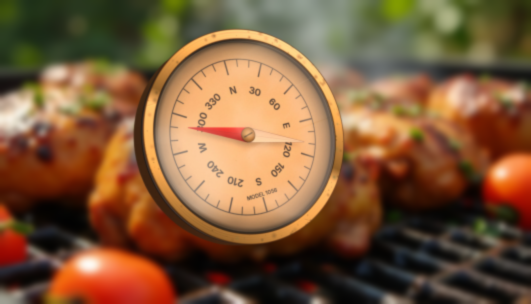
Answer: 290°
